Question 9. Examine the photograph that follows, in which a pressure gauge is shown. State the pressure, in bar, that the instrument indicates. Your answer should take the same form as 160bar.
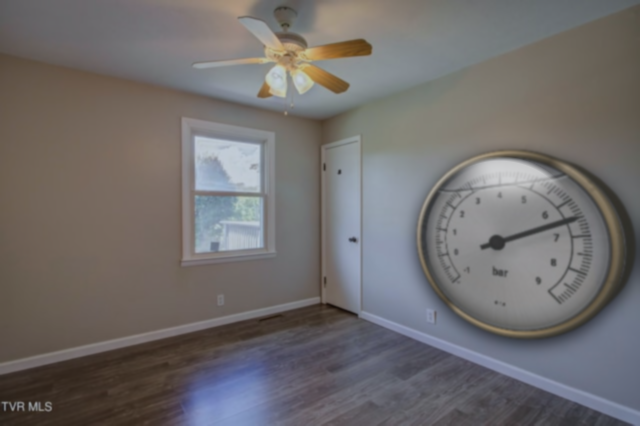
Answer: 6.5bar
